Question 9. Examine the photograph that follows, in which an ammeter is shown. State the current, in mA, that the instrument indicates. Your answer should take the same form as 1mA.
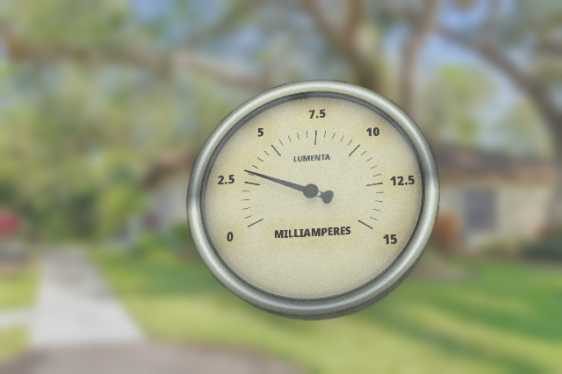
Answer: 3mA
